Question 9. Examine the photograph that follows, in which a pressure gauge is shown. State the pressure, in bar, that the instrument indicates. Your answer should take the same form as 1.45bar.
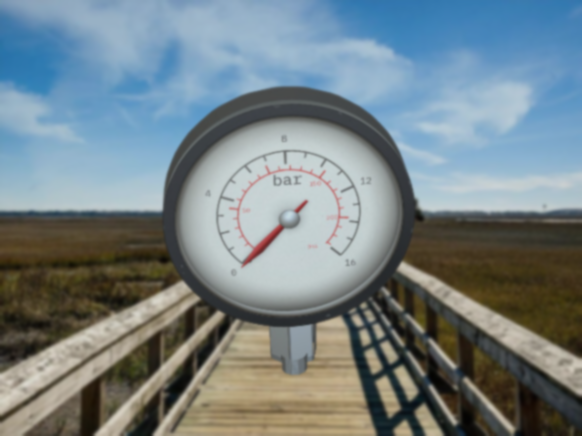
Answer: 0bar
